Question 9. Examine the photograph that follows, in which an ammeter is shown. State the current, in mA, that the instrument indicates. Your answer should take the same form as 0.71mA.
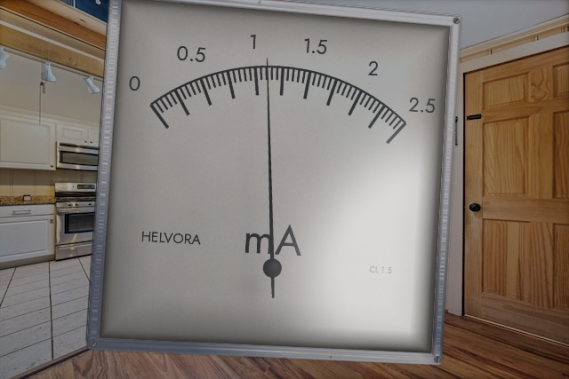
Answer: 1.1mA
